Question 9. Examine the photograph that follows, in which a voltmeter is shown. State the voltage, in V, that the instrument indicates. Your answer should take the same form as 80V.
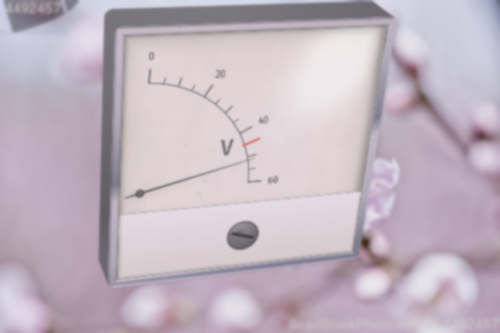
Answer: 50V
